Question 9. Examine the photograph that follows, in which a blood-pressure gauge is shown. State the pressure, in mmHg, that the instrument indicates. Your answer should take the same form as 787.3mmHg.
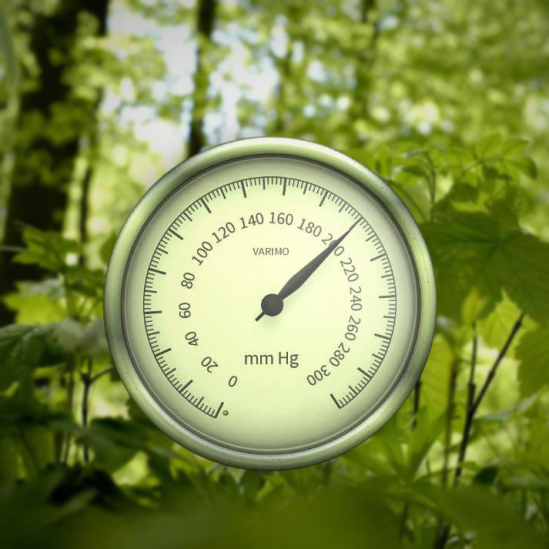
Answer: 200mmHg
